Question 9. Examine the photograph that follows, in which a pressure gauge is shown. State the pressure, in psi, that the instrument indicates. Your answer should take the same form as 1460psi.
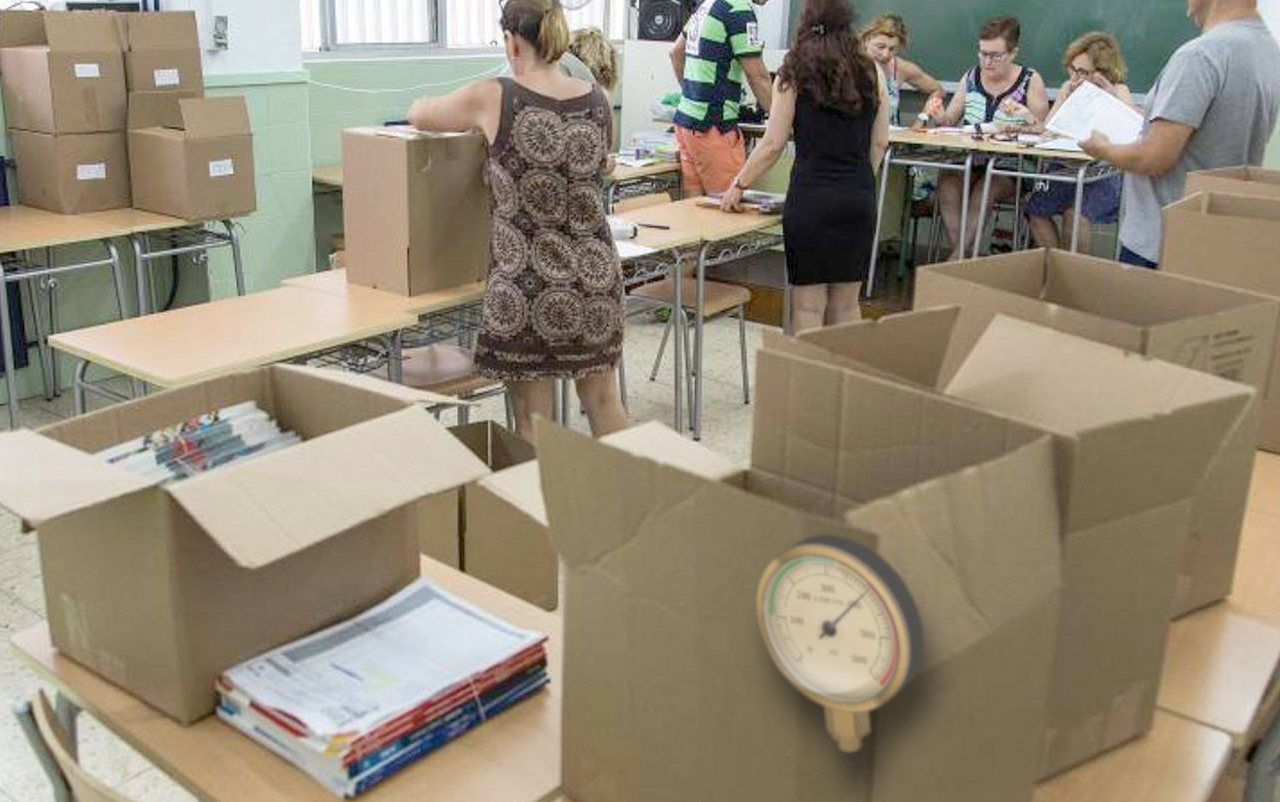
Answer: 400psi
